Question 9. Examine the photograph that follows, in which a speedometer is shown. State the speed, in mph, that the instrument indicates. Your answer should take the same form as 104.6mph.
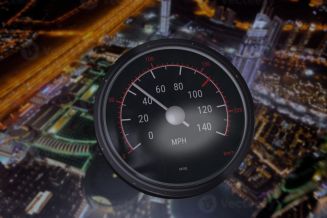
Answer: 45mph
